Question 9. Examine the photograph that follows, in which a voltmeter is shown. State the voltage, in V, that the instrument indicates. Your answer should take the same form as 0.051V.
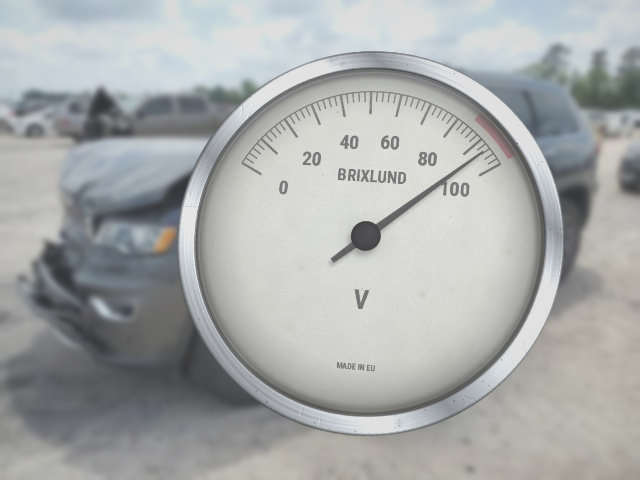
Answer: 94V
